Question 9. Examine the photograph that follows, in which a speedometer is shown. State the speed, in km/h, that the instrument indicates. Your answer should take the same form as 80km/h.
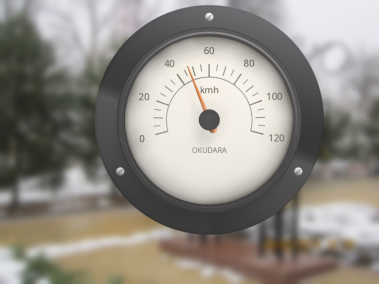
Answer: 47.5km/h
